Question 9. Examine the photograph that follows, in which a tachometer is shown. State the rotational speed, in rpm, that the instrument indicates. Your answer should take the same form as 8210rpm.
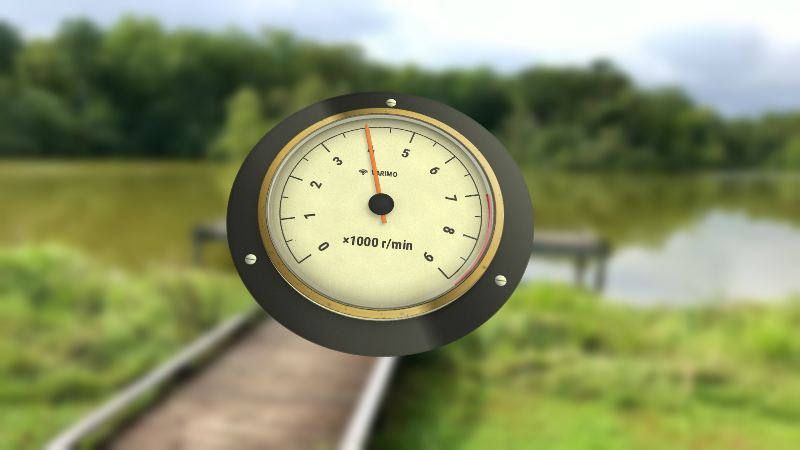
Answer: 4000rpm
